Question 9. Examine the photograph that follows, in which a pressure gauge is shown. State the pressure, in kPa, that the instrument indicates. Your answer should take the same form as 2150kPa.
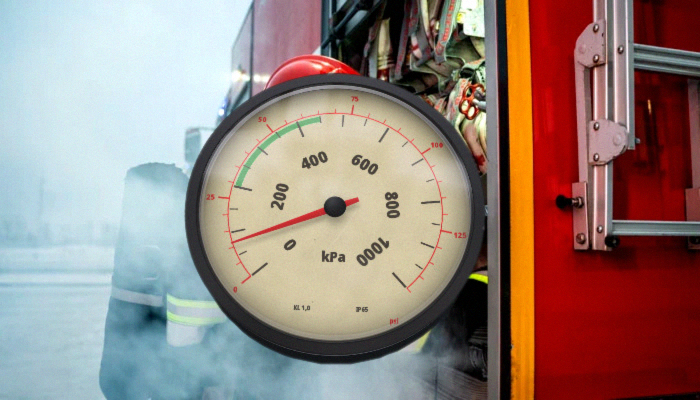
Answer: 75kPa
